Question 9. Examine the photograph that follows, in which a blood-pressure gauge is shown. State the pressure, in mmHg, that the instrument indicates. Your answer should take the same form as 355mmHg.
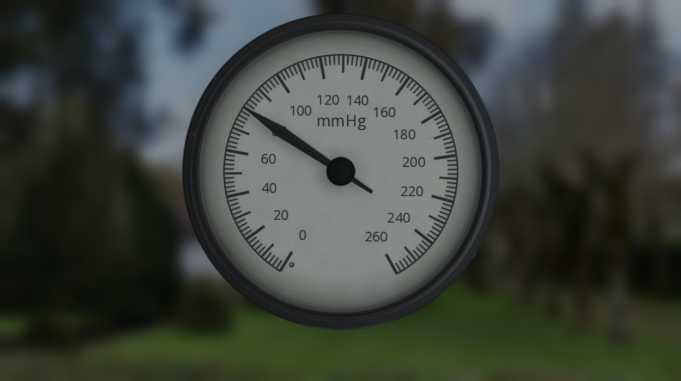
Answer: 80mmHg
